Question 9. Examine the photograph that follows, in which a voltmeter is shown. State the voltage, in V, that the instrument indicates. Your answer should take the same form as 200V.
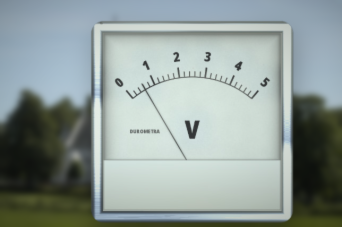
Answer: 0.6V
